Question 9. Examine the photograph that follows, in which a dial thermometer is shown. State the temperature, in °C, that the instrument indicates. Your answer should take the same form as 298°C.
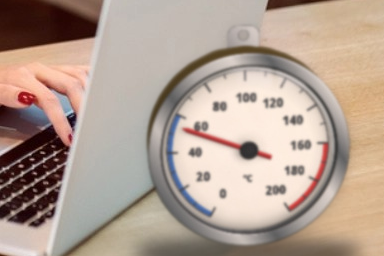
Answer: 55°C
